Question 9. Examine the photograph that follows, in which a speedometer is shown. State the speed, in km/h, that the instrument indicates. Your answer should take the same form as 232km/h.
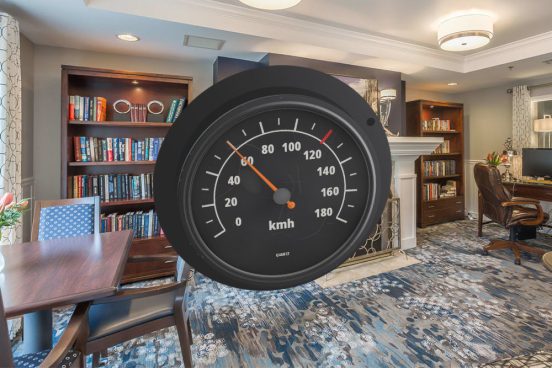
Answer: 60km/h
